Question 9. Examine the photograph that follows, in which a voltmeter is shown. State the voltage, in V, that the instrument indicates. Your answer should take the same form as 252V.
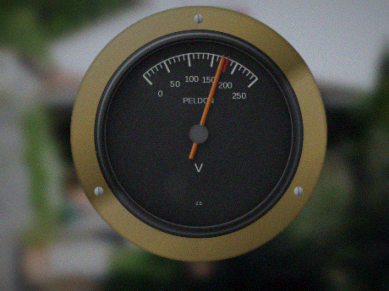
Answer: 170V
